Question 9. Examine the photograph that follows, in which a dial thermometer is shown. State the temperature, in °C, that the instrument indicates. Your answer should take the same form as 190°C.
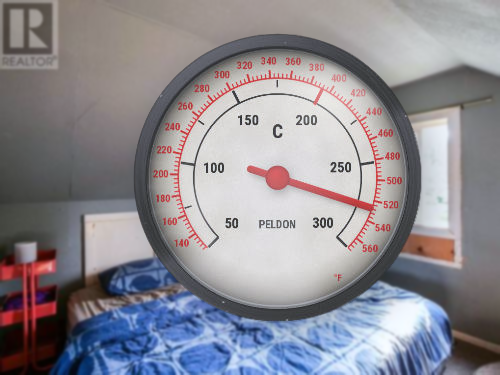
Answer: 275°C
